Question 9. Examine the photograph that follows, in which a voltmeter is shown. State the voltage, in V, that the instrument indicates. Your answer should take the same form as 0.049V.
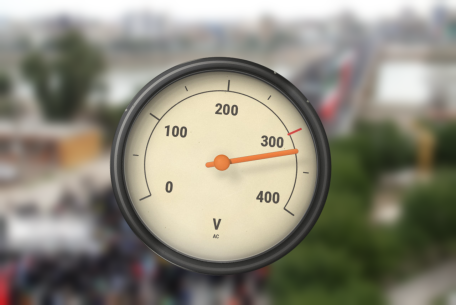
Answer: 325V
